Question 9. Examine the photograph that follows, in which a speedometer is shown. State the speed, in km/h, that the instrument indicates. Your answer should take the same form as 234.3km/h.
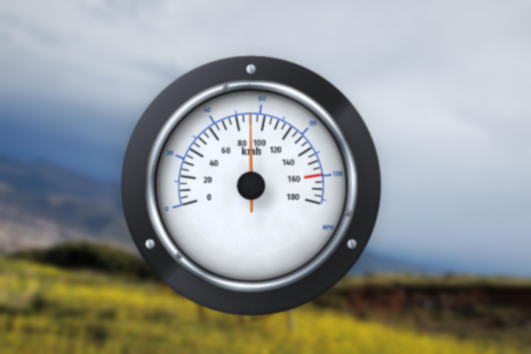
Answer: 90km/h
